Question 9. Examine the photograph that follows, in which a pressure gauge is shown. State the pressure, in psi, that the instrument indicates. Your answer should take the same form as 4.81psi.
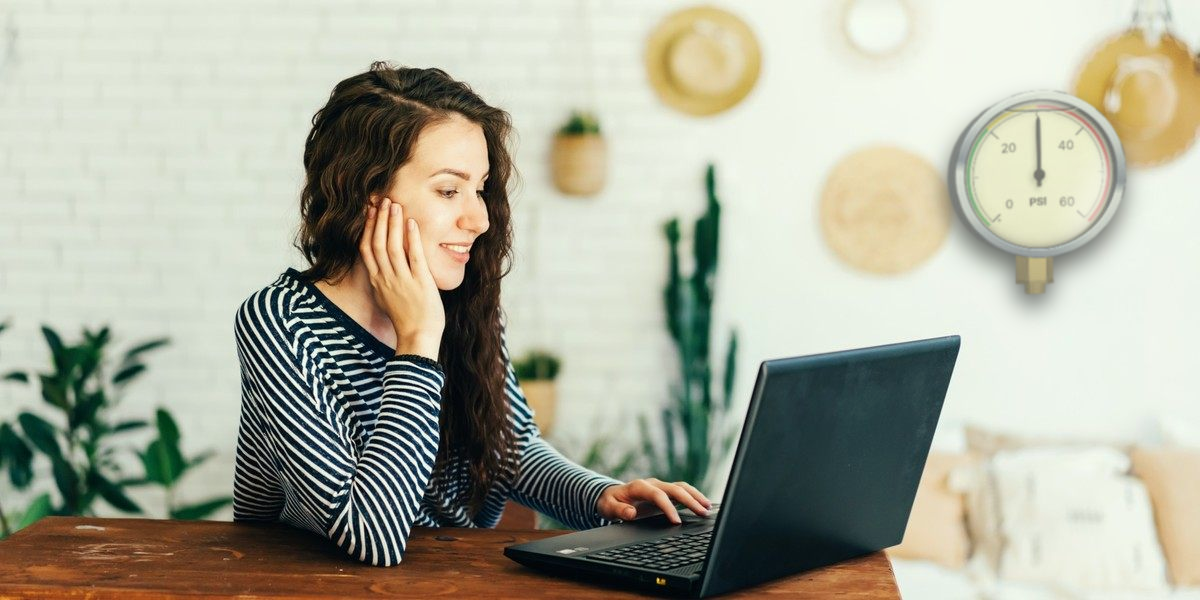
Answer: 30psi
